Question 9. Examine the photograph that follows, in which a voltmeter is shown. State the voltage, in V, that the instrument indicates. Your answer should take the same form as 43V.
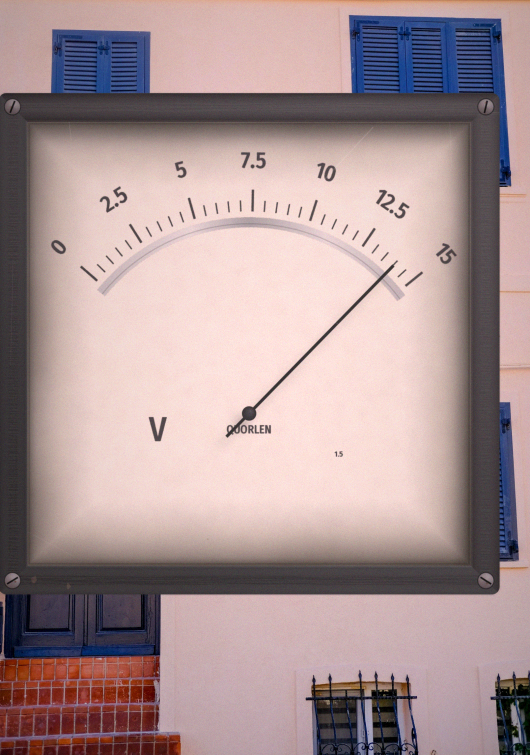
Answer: 14V
